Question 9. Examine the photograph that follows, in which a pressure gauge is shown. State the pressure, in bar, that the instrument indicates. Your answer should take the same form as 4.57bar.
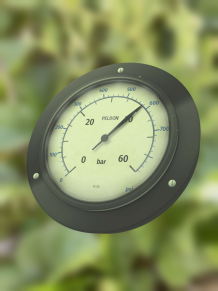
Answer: 40bar
